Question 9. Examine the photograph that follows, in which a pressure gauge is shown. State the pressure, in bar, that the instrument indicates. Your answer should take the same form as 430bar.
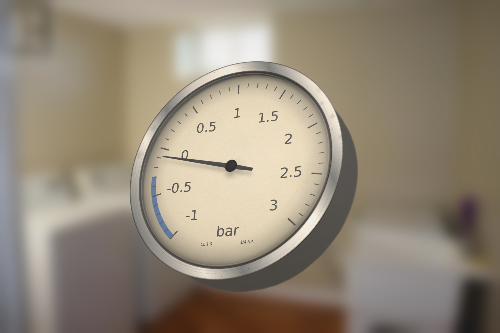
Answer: -0.1bar
